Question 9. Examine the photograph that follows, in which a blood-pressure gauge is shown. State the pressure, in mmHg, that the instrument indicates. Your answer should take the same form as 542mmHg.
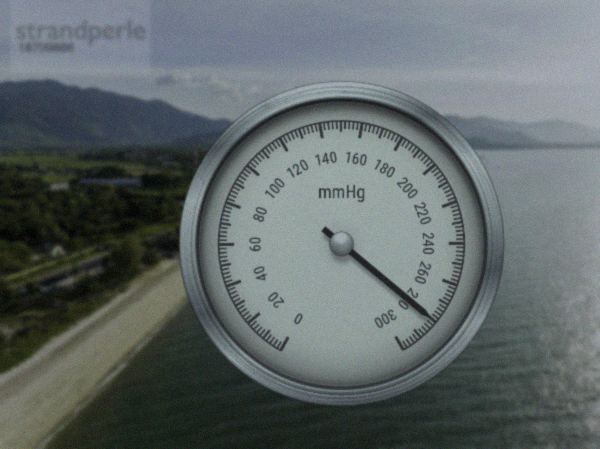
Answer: 280mmHg
